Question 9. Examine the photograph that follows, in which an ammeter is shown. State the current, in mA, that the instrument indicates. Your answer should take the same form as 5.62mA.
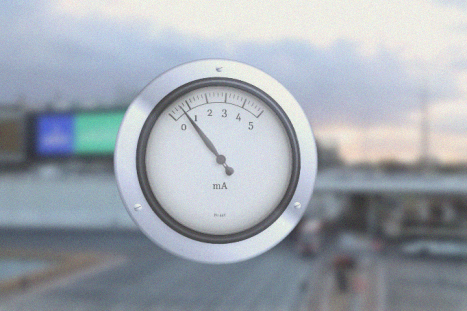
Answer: 0.6mA
